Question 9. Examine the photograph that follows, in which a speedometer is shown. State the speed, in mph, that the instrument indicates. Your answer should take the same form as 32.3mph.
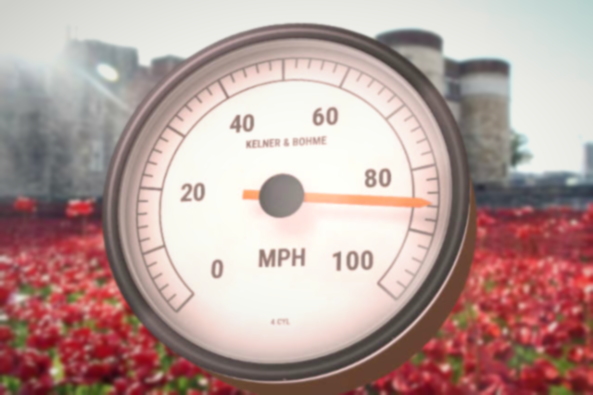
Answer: 86mph
